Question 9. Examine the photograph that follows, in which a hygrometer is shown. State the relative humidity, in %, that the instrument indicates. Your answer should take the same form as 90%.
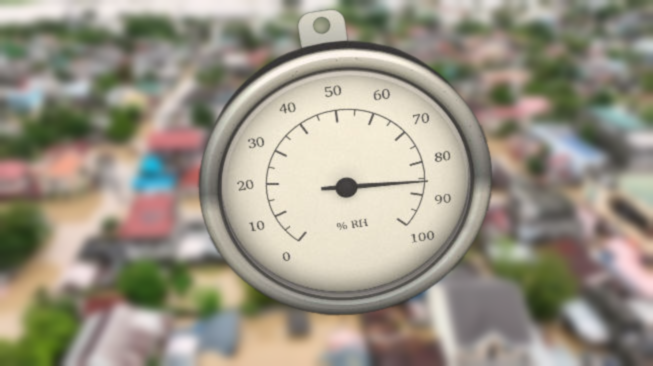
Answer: 85%
